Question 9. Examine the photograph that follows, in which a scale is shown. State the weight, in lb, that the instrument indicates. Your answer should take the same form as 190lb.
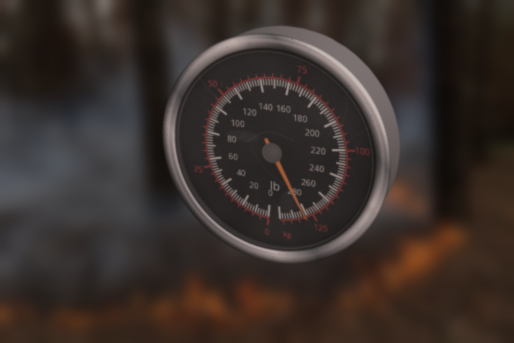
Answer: 280lb
